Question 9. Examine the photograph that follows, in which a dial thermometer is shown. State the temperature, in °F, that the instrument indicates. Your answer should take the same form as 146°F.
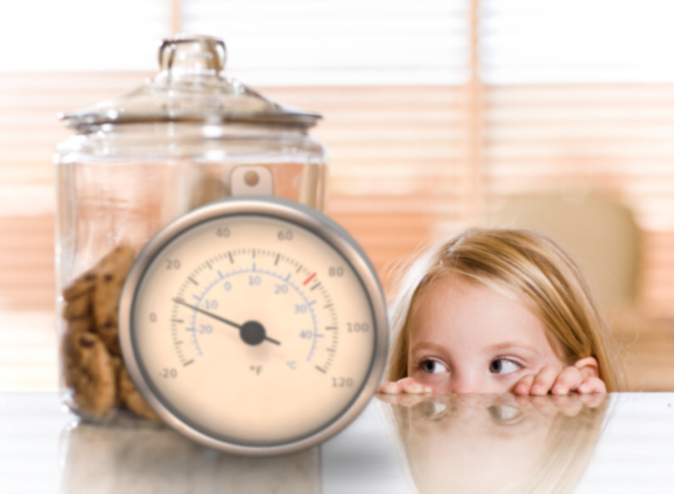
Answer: 10°F
